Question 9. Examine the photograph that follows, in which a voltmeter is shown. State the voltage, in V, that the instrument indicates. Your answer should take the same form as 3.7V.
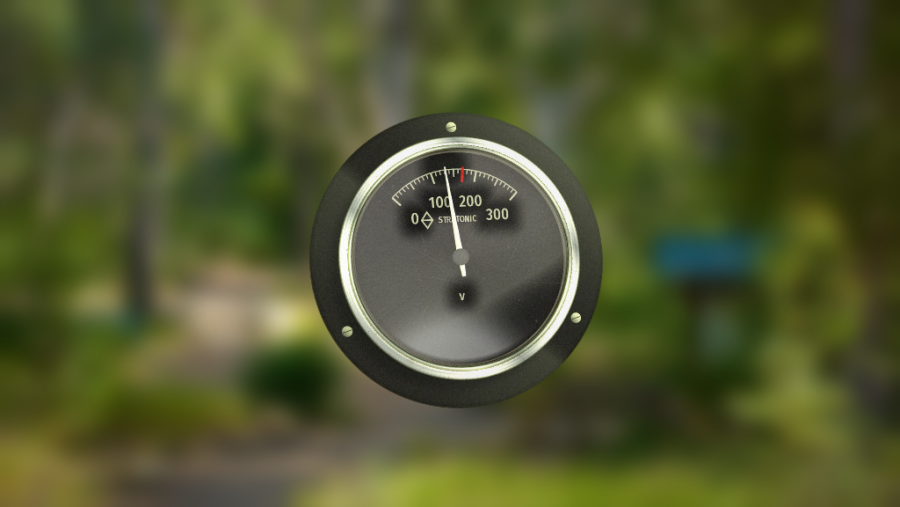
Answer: 130V
